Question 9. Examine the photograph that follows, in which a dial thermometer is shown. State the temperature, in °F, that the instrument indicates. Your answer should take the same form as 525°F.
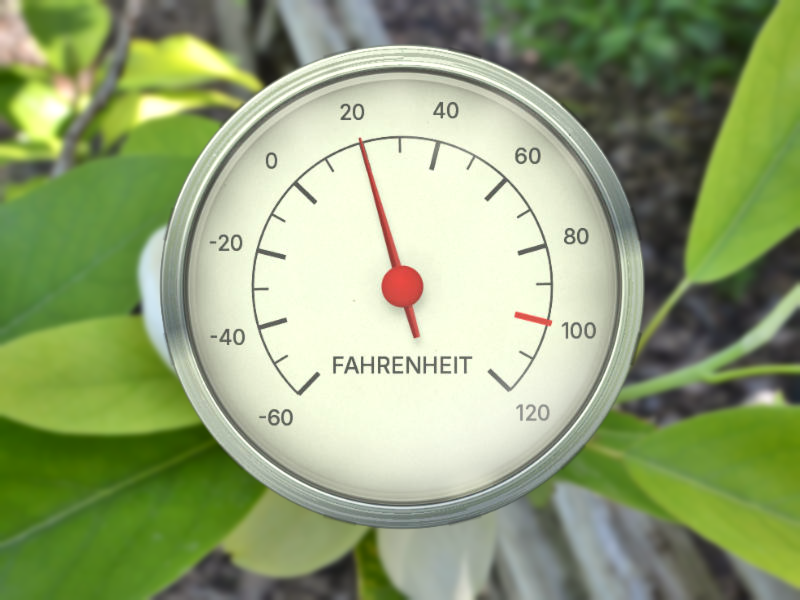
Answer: 20°F
